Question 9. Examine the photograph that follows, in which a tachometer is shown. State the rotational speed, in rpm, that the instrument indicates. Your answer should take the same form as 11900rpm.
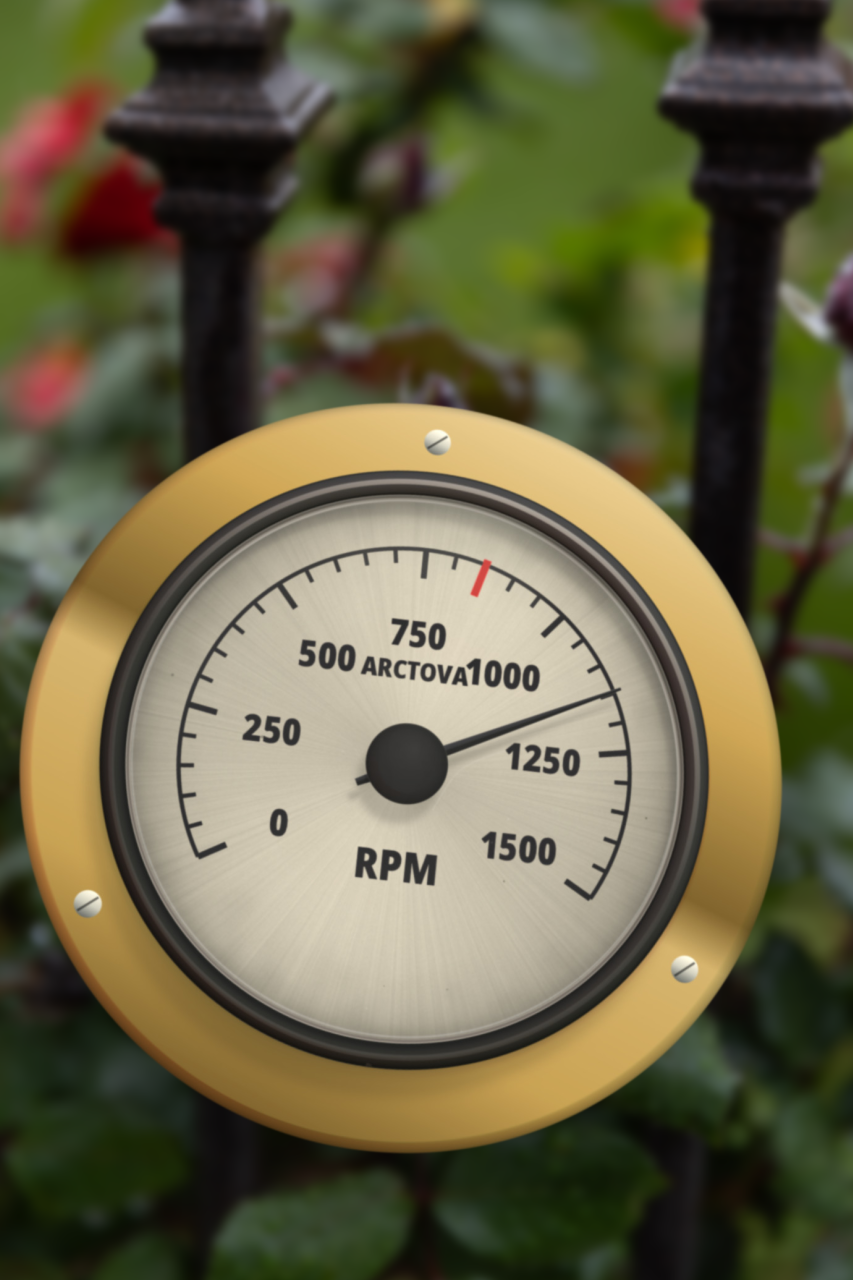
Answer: 1150rpm
